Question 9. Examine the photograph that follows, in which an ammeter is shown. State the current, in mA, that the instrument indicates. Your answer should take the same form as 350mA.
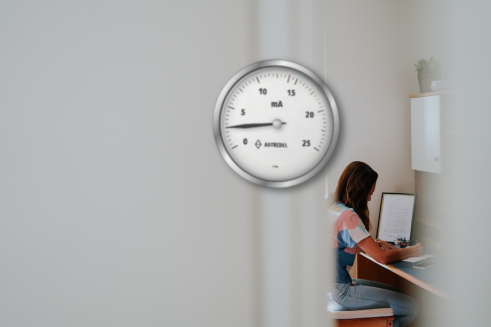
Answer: 2.5mA
